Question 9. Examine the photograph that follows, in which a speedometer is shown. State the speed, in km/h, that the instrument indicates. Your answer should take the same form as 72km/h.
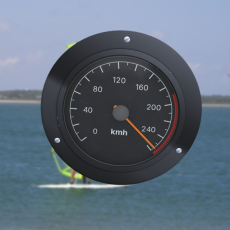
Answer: 255km/h
